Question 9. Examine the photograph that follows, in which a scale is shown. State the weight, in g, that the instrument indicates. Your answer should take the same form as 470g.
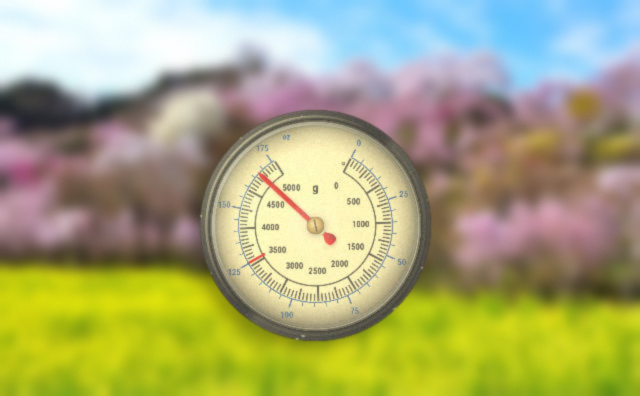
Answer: 4750g
